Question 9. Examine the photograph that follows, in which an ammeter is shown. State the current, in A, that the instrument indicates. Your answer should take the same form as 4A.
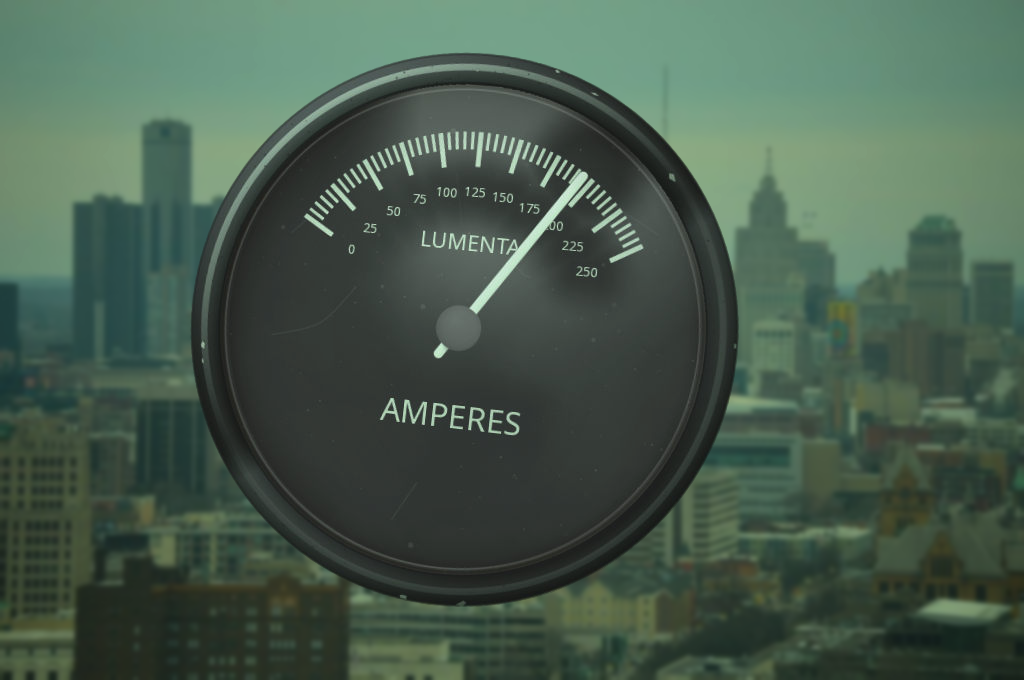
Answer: 195A
